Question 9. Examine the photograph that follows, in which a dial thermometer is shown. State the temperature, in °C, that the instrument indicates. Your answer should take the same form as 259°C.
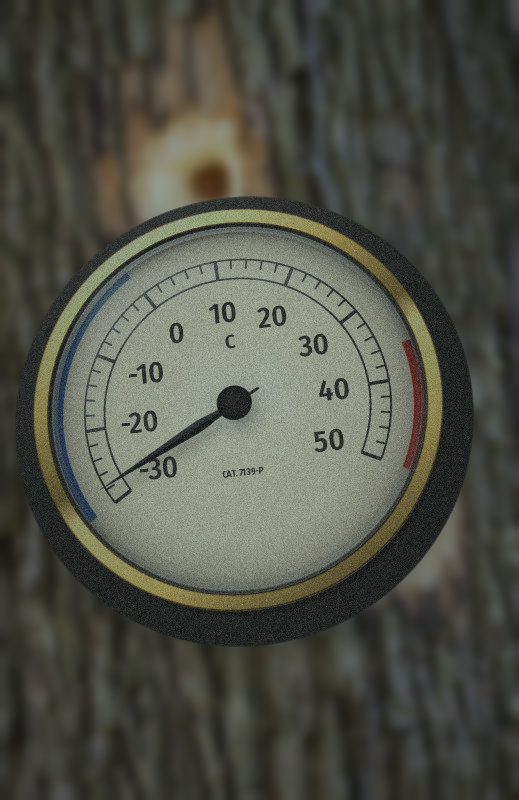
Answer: -28°C
